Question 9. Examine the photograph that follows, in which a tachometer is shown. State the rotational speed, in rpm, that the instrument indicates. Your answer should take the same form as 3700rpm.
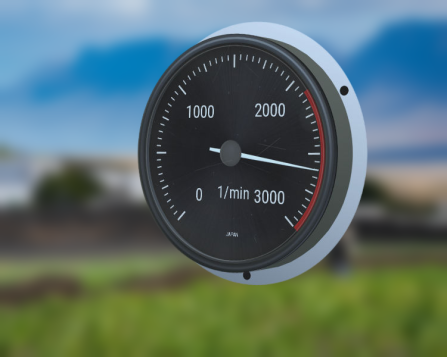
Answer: 2600rpm
